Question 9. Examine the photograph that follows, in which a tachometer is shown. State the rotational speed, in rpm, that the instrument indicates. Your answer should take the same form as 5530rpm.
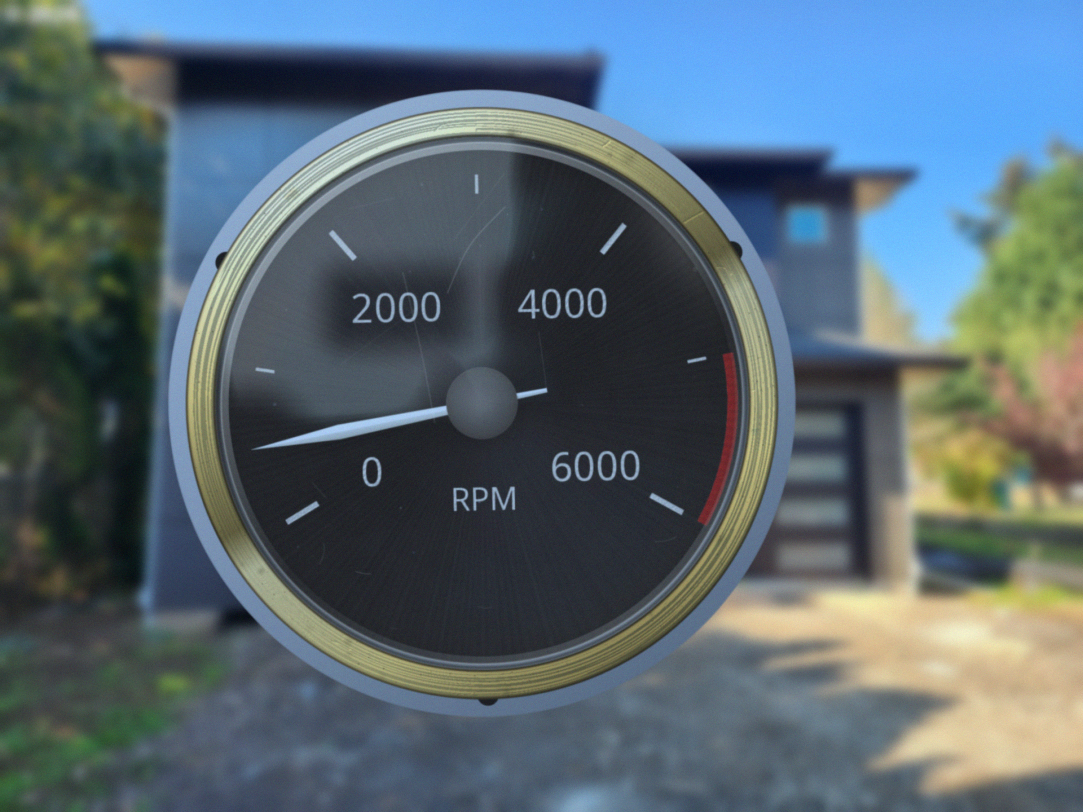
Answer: 500rpm
